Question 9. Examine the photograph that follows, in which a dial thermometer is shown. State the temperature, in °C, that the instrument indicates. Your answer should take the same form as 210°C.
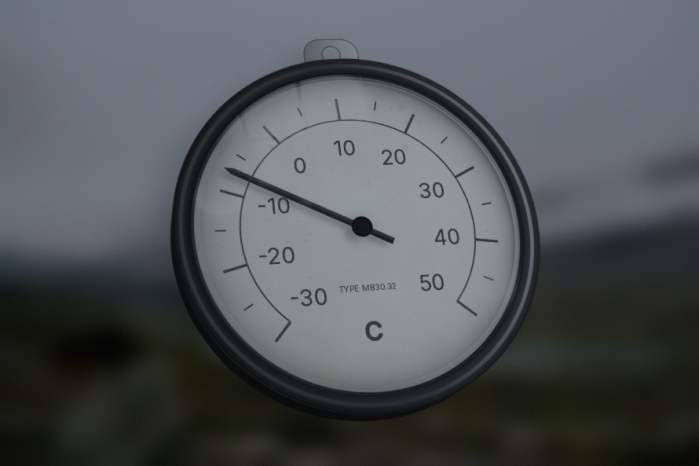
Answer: -7.5°C
